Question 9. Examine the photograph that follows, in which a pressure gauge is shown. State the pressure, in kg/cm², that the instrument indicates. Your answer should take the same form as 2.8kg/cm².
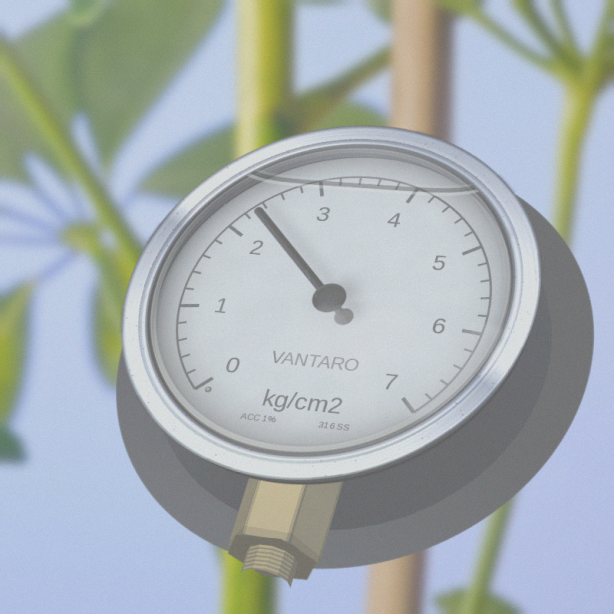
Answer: 2.3kg/cm²
